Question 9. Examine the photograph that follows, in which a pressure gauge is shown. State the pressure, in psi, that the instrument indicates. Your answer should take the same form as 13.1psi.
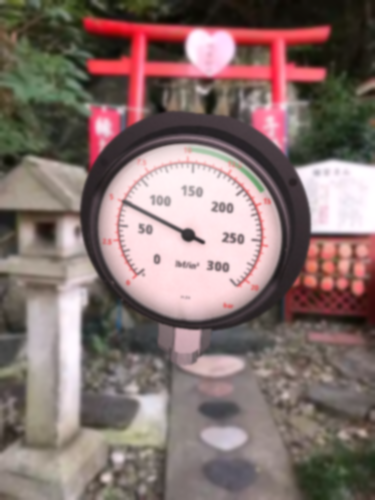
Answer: 75psi
